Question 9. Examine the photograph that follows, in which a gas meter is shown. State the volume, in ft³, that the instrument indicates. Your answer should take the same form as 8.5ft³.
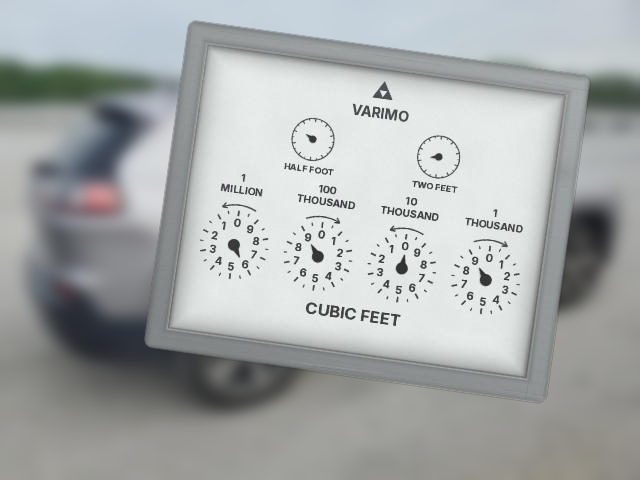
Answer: 589900ft³
